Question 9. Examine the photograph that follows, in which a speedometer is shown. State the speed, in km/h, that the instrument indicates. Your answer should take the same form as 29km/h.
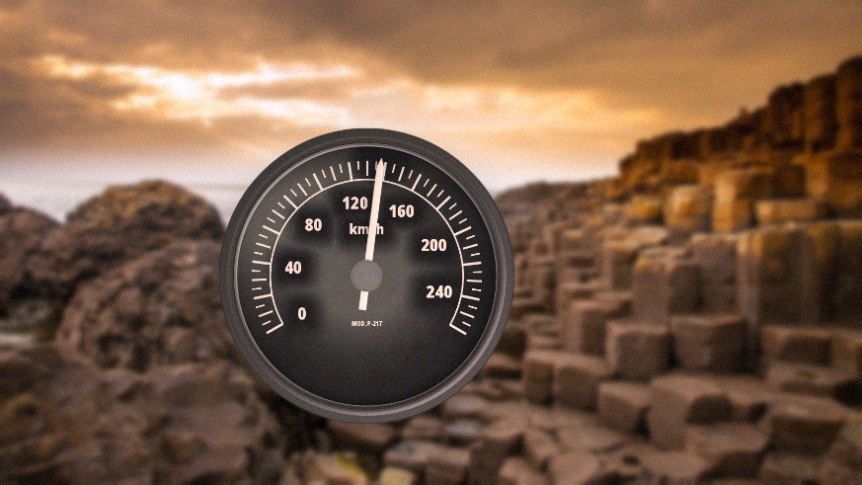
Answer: 137.5km/h
